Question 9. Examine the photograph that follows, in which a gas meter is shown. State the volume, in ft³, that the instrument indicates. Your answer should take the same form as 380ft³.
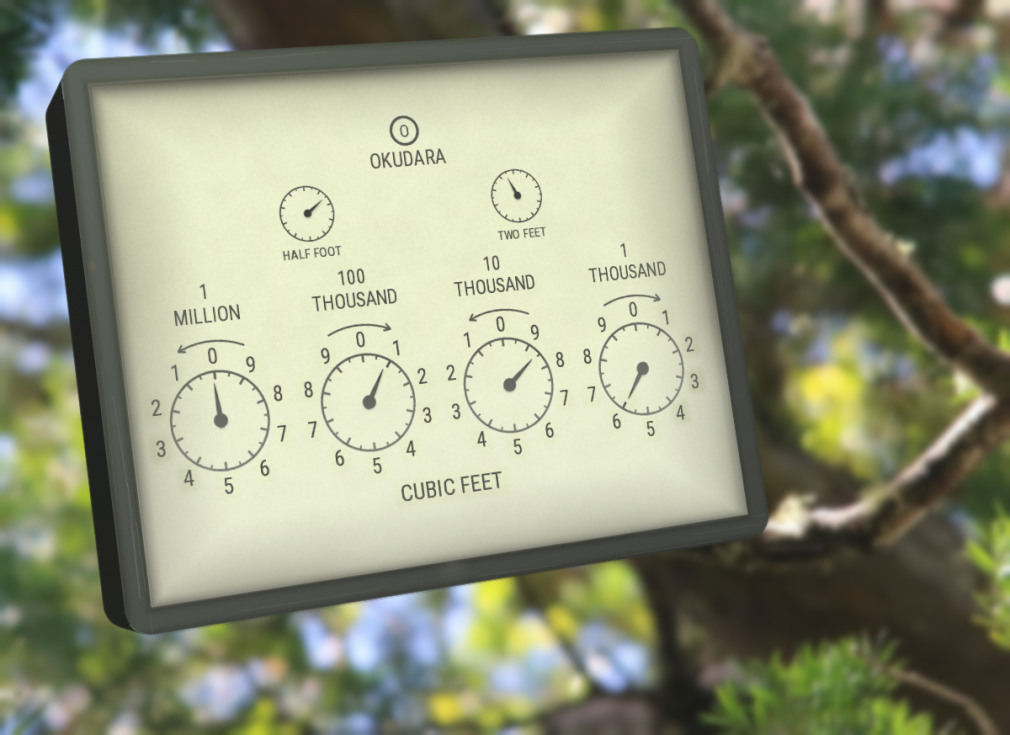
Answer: 8600ft³
